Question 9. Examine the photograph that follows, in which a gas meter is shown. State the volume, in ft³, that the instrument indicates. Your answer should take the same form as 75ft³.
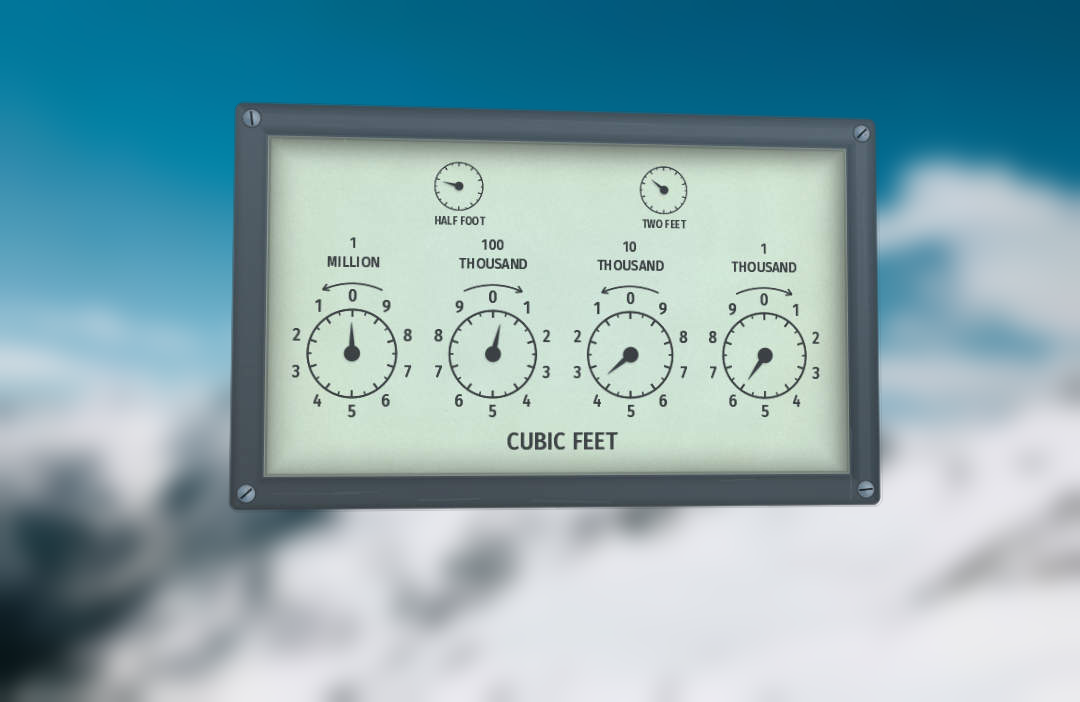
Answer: 3600ft³
